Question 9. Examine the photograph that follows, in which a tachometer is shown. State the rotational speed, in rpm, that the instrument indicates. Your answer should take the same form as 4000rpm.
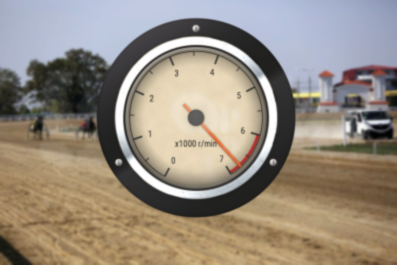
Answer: 6750rpm
